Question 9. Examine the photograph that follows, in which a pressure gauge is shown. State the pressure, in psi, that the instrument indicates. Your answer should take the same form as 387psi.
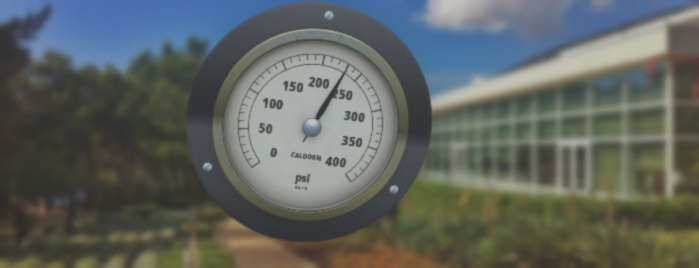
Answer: 230psi
